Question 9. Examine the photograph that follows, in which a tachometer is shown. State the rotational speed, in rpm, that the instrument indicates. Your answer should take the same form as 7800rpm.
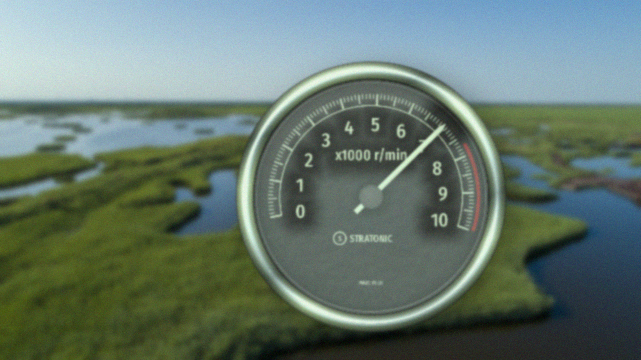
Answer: 7000rpm
